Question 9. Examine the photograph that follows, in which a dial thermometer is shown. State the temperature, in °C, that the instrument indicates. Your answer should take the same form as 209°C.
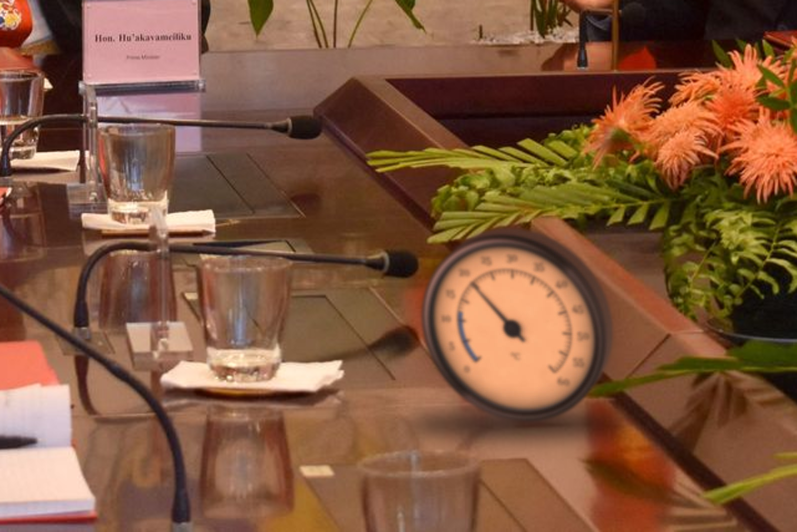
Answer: 20°C
